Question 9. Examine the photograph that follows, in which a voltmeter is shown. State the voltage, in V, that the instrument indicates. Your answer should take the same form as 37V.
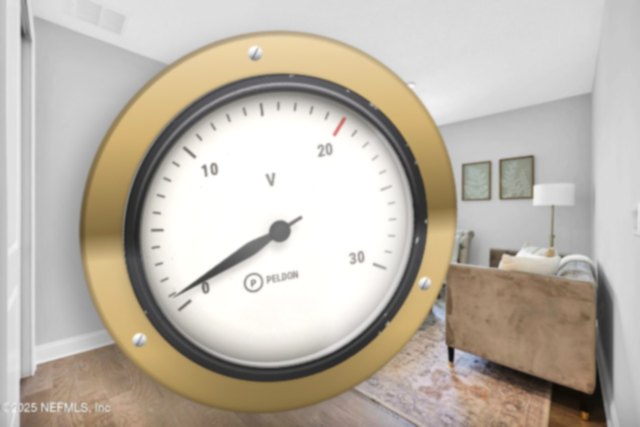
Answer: 1V
